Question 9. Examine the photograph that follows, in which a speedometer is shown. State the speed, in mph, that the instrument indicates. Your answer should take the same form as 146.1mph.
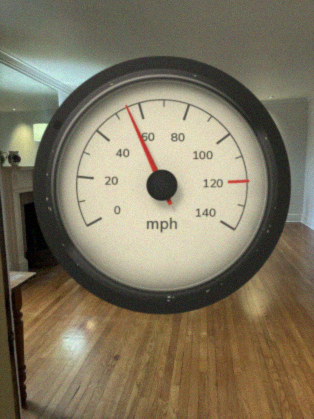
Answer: 55mph
